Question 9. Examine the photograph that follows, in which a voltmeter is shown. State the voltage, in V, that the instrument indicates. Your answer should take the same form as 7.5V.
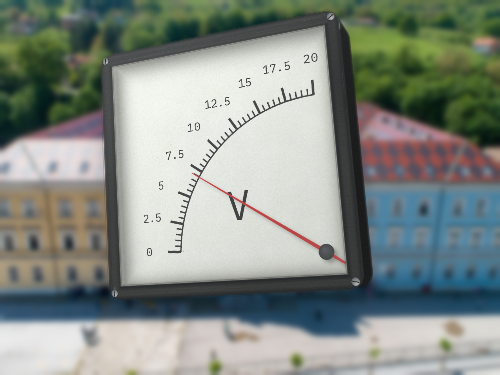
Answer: 7V
